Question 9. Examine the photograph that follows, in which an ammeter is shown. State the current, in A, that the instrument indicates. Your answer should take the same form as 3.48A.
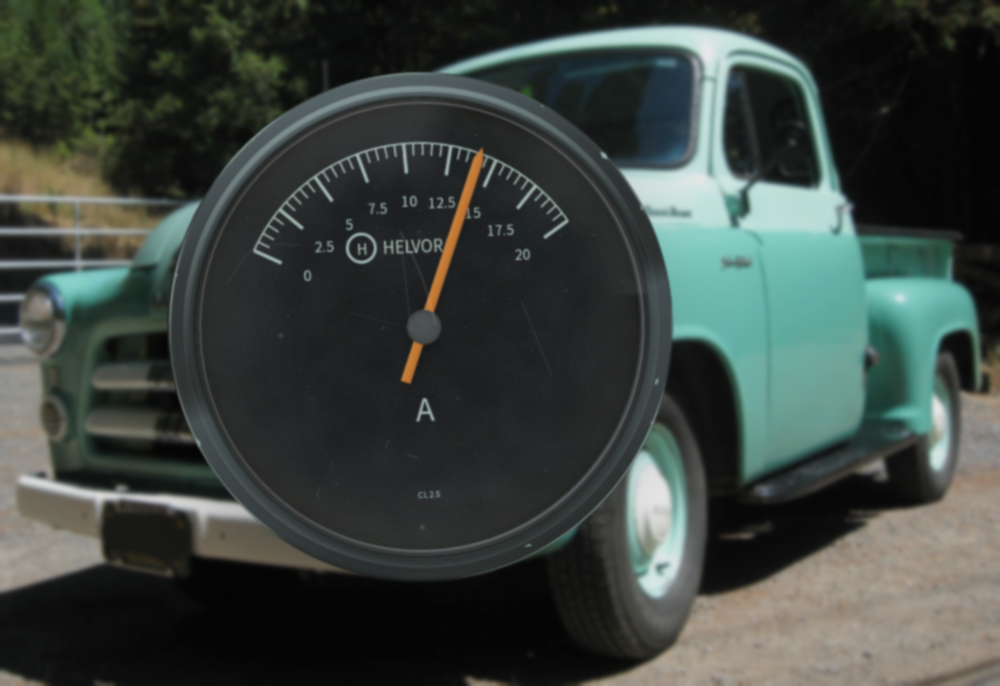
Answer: 14A
